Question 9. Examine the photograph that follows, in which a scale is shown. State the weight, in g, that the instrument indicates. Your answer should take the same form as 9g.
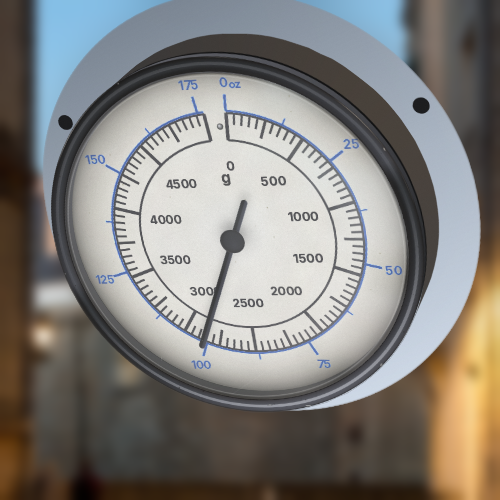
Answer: 2850g
